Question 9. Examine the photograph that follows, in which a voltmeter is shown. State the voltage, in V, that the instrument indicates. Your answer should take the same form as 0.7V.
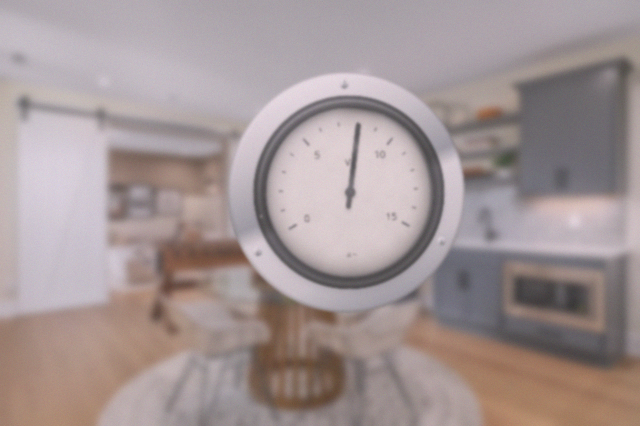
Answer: 8V
